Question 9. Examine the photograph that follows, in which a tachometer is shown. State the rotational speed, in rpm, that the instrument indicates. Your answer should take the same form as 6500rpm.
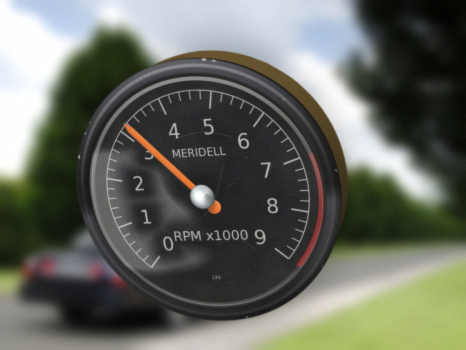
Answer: 3200rpm
